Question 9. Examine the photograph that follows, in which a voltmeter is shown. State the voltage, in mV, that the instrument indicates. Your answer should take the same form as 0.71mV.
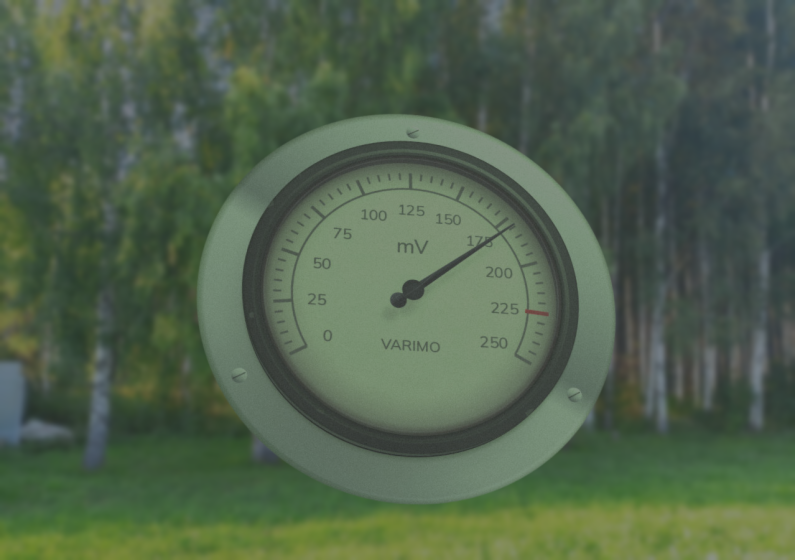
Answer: 180mV
